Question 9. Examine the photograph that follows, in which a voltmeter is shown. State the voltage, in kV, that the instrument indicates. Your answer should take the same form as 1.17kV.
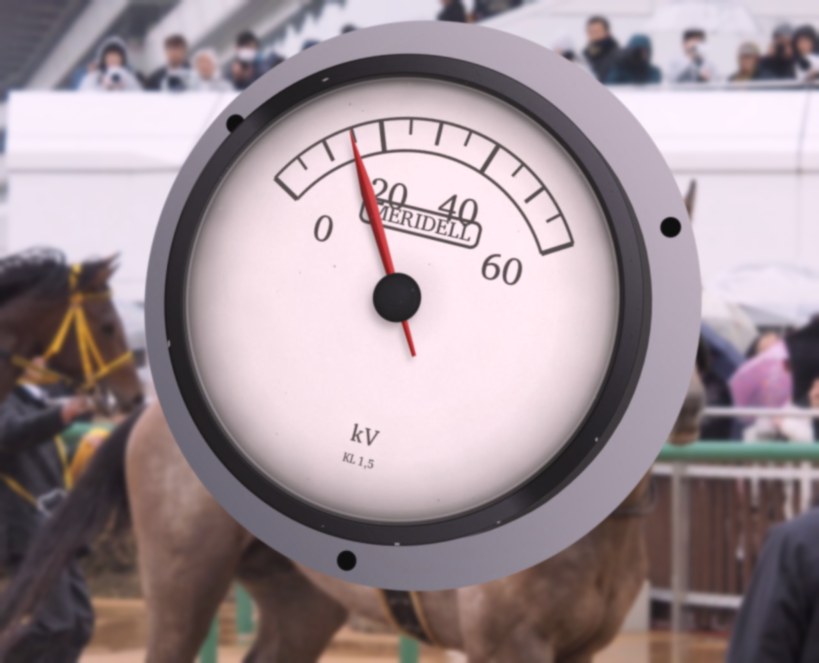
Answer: 15kV
